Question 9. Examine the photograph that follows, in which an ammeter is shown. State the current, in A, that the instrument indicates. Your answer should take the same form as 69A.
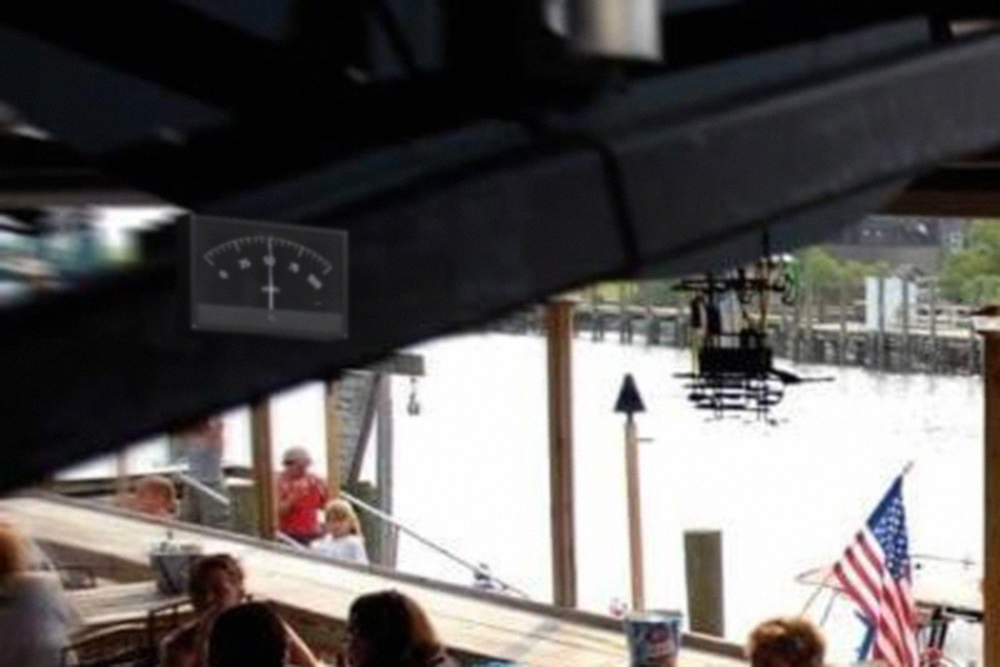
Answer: 50A
